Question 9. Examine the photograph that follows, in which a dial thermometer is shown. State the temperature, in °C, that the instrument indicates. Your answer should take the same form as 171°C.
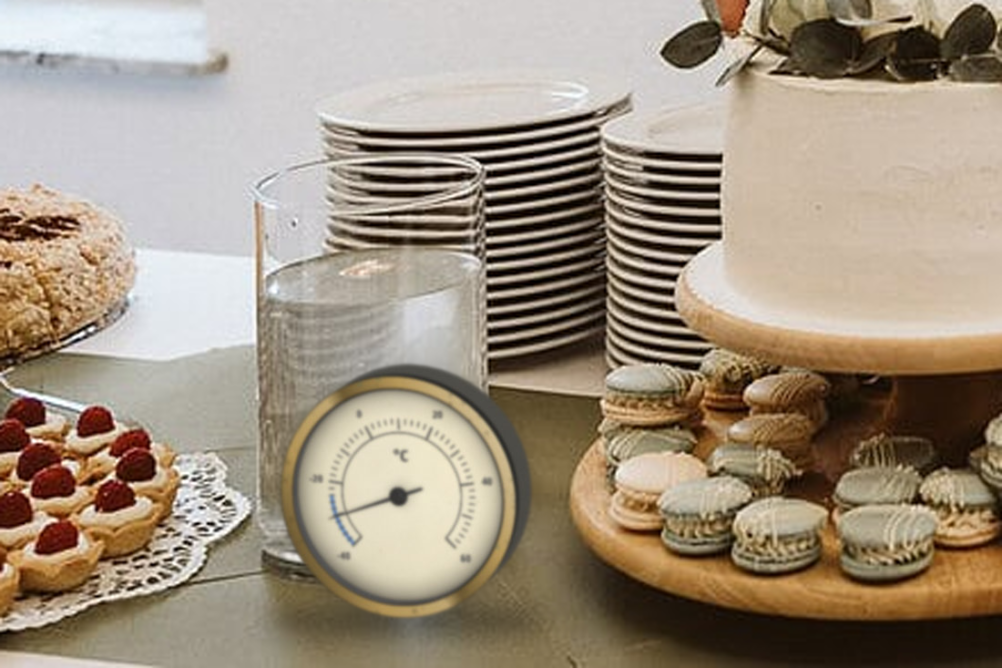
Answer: -30°C
